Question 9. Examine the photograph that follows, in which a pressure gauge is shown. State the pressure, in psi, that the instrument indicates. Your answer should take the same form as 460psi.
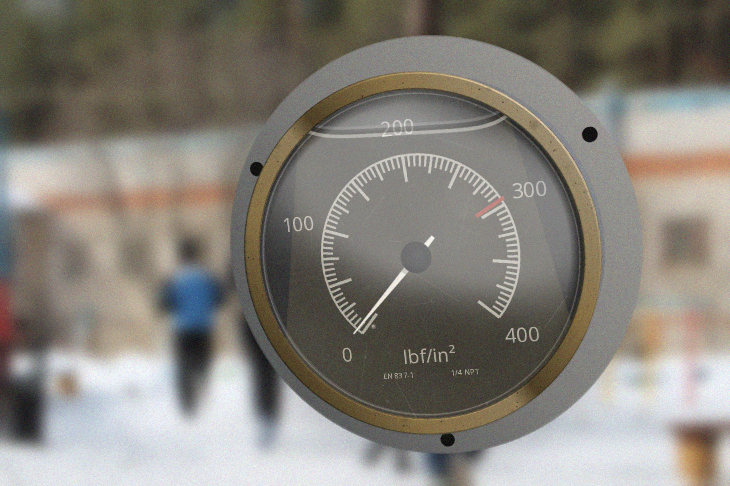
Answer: 5psi
